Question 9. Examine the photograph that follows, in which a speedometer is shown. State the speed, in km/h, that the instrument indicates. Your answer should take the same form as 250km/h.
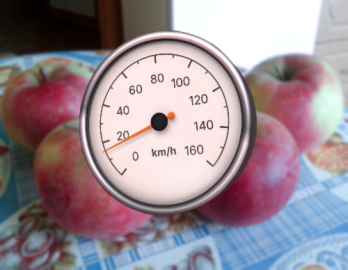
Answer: 15km/h
